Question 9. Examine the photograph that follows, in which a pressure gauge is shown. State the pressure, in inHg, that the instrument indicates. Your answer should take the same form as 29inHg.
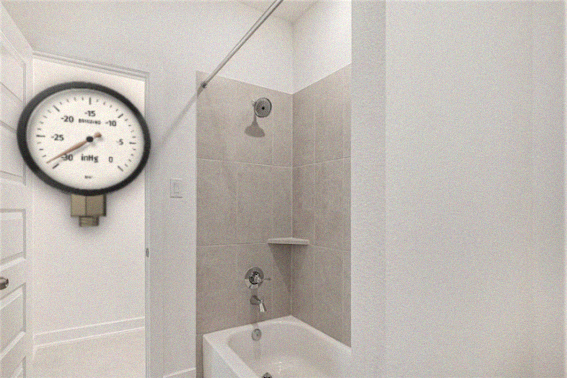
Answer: -29inHg
